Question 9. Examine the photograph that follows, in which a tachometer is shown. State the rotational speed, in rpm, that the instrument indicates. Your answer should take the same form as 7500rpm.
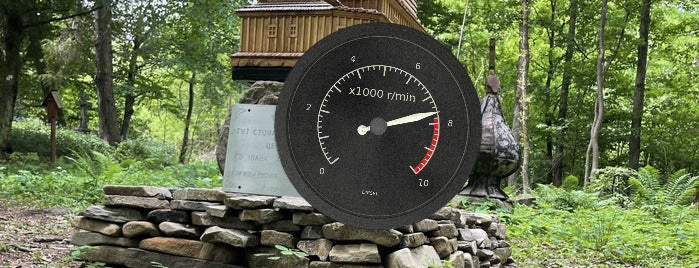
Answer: 7600rpm
